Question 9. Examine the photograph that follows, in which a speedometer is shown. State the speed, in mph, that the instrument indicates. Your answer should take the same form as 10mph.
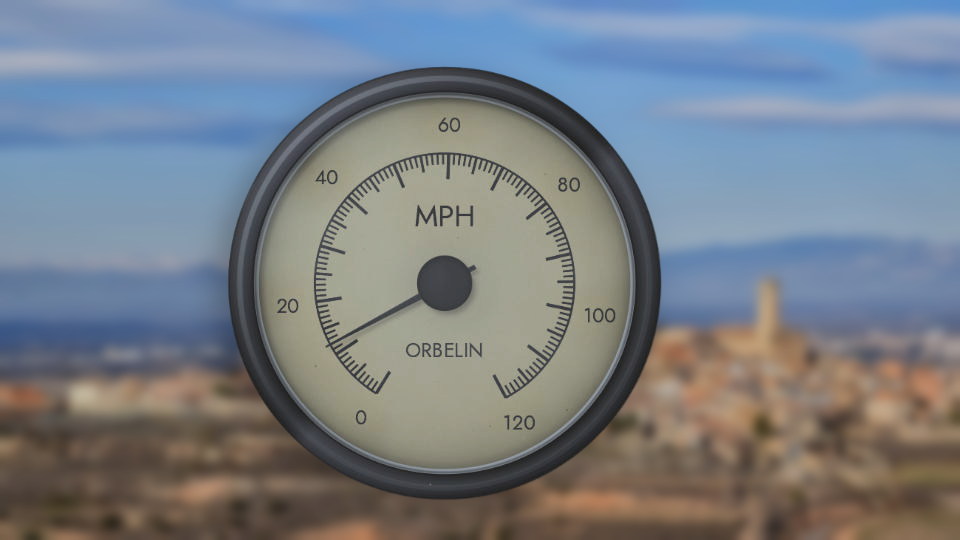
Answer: 12mph
